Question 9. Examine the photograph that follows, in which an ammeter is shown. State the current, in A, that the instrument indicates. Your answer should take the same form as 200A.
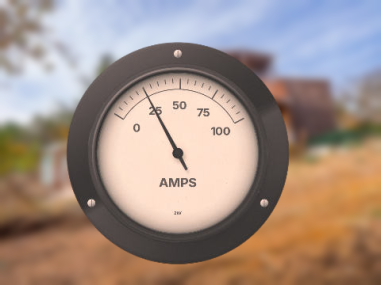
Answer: 25A
